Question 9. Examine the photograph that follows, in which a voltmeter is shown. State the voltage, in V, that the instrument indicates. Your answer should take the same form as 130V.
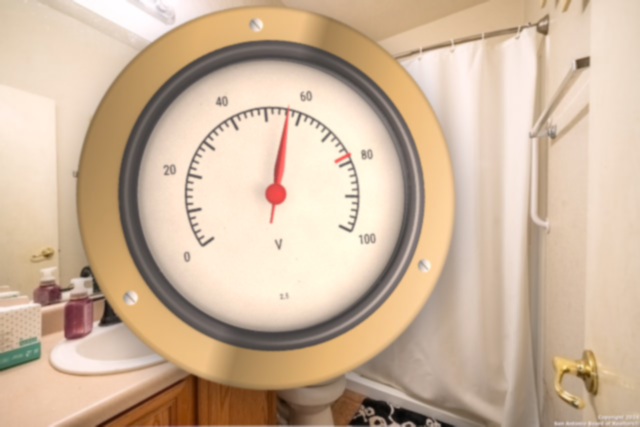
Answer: 56V
